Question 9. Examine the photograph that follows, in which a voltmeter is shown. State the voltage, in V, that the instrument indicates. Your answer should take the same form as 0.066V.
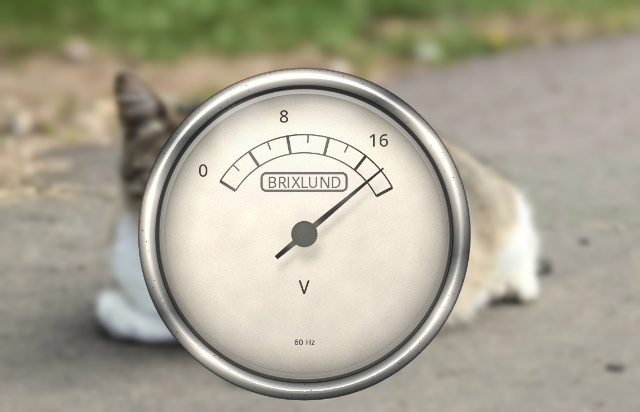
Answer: 18V
